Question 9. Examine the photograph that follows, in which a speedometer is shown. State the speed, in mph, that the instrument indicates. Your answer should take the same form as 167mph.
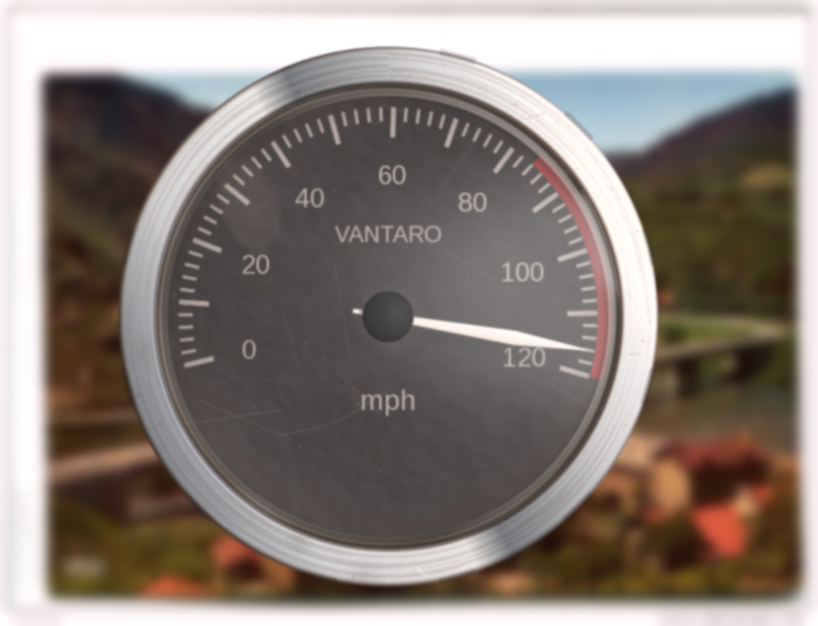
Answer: 116mph
